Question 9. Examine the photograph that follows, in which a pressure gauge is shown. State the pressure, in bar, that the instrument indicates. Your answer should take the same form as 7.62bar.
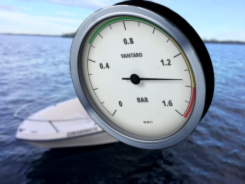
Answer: 1.35bar
